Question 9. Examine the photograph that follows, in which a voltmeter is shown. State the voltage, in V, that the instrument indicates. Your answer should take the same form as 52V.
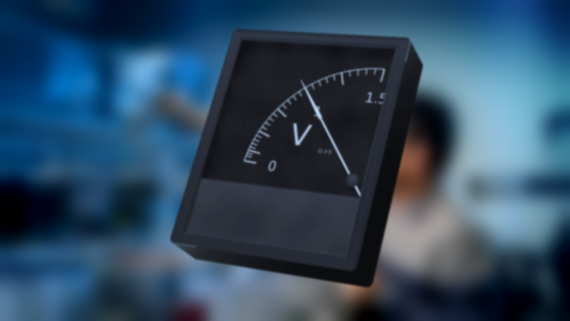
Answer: 1V
